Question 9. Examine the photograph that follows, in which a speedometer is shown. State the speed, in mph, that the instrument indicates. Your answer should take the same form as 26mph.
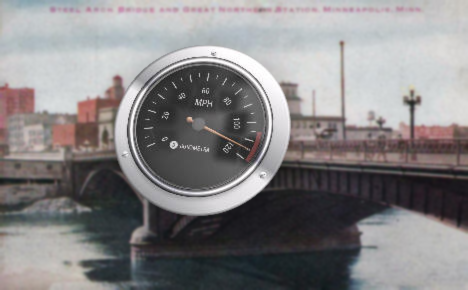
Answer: 115mph
